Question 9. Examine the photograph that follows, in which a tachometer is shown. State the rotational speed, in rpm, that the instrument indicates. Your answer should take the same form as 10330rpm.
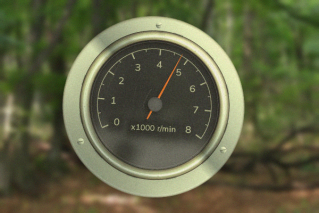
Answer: 4750rpm
